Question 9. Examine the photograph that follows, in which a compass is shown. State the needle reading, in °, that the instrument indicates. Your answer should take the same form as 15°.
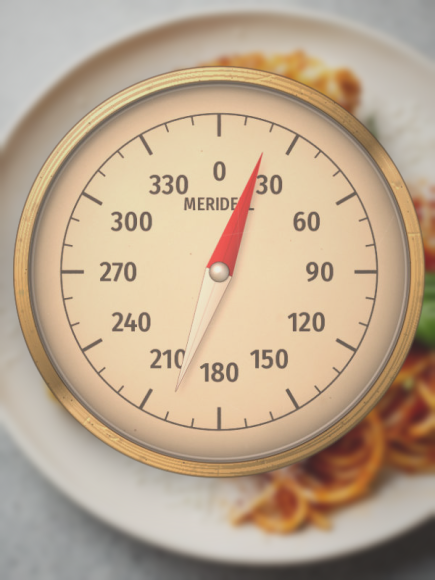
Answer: 20°
